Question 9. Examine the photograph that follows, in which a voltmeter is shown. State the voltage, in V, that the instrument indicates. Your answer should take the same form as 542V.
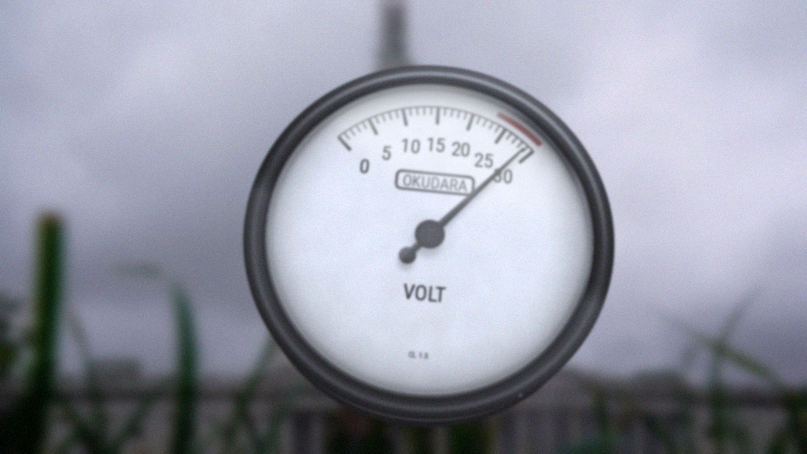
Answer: 29V
